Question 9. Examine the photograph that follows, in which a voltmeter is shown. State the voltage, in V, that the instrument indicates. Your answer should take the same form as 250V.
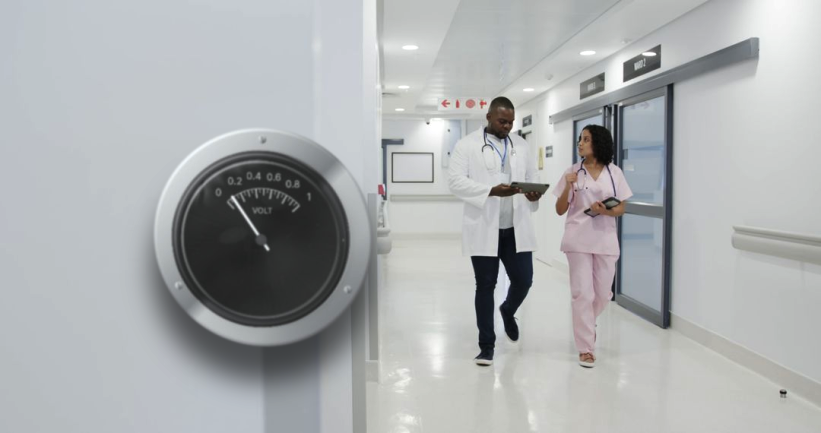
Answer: 0.1V
